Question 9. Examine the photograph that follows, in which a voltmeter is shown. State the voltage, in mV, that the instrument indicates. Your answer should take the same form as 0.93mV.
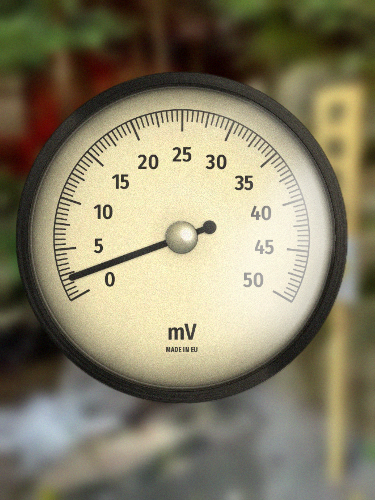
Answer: 2mV
